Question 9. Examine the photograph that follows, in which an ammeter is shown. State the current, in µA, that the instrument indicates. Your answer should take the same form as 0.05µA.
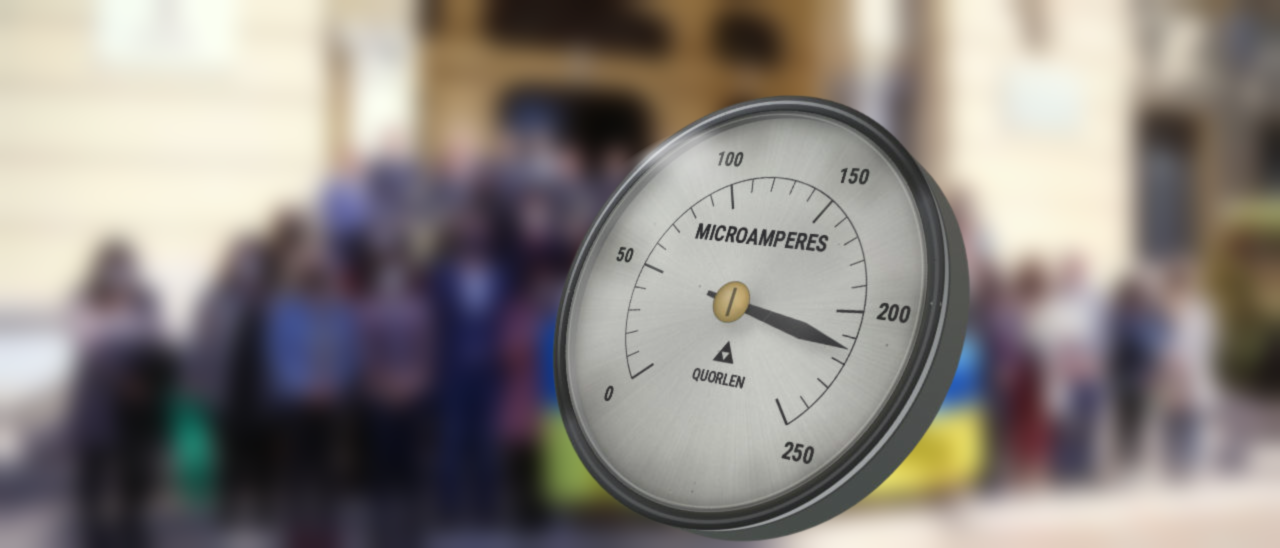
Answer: 215µA
